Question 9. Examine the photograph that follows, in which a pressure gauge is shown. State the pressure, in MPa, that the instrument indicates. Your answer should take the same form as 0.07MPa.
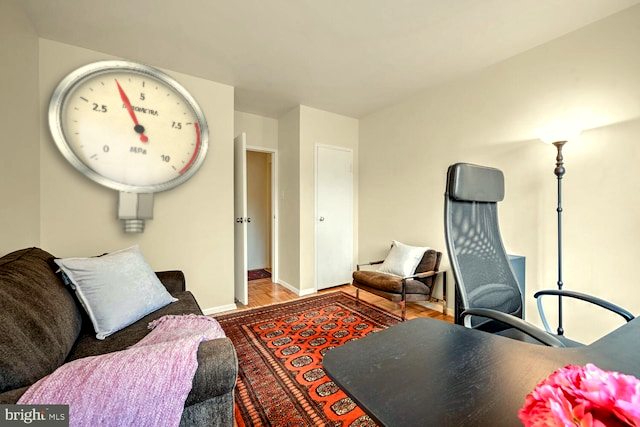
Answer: 4MPa
